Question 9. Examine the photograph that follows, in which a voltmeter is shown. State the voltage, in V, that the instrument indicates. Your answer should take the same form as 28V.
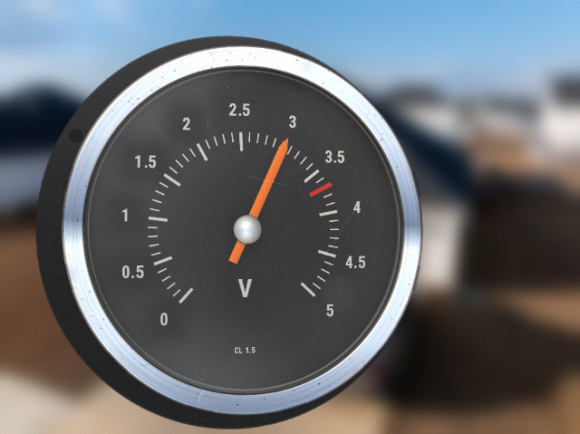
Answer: 3V
